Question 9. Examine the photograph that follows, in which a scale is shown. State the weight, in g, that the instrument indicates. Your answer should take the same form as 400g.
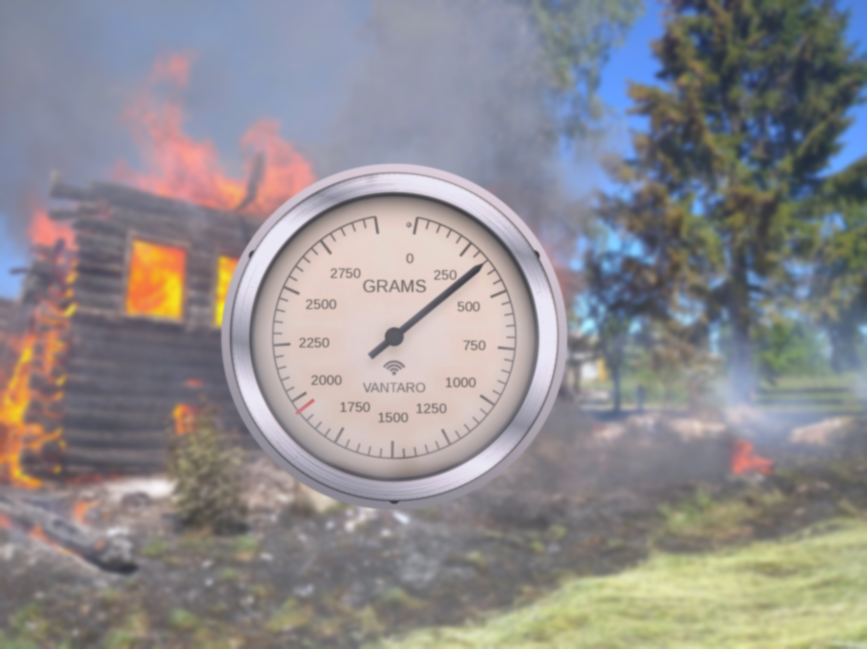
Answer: 350g
